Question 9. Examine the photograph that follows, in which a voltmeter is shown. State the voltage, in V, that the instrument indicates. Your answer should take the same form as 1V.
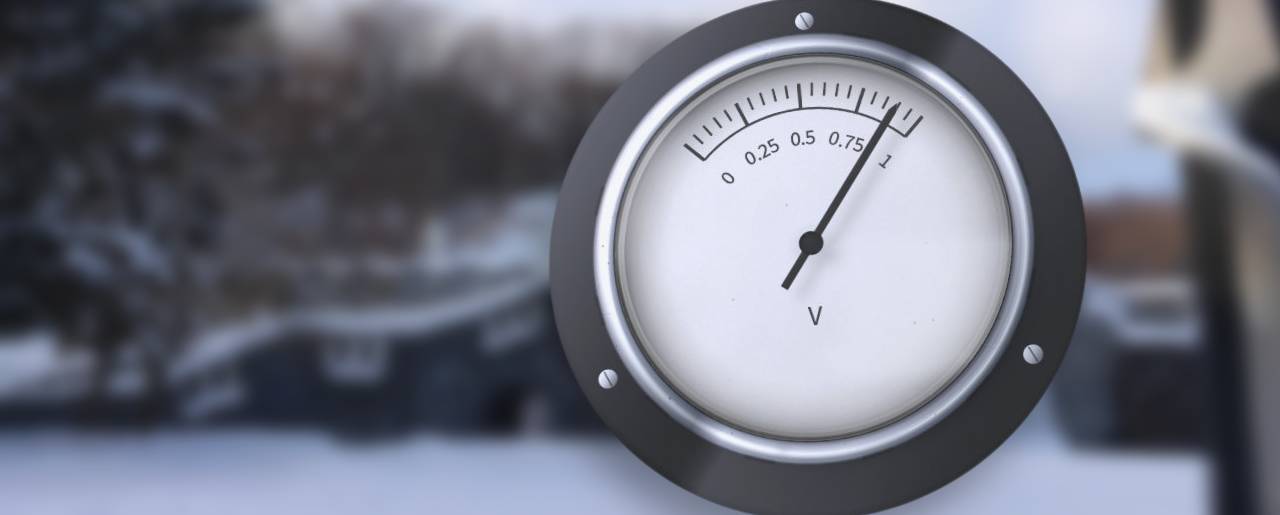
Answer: 0.9V
